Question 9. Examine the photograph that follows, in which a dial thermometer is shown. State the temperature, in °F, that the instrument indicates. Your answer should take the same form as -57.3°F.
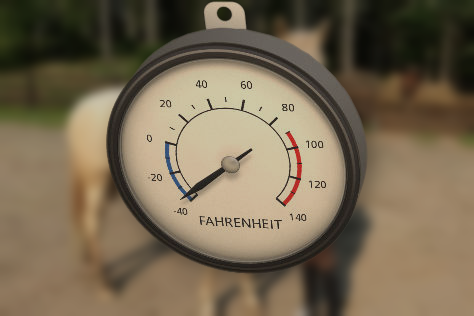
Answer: -35°F
